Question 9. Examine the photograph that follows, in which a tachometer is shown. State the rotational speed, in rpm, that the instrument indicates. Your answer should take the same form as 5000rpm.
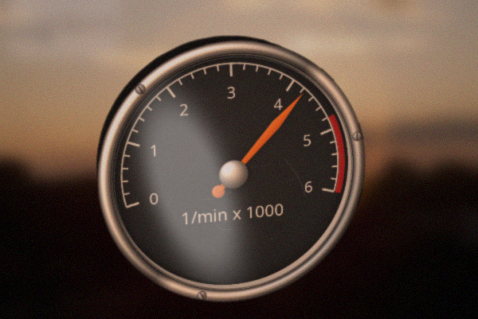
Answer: 4200rpm
